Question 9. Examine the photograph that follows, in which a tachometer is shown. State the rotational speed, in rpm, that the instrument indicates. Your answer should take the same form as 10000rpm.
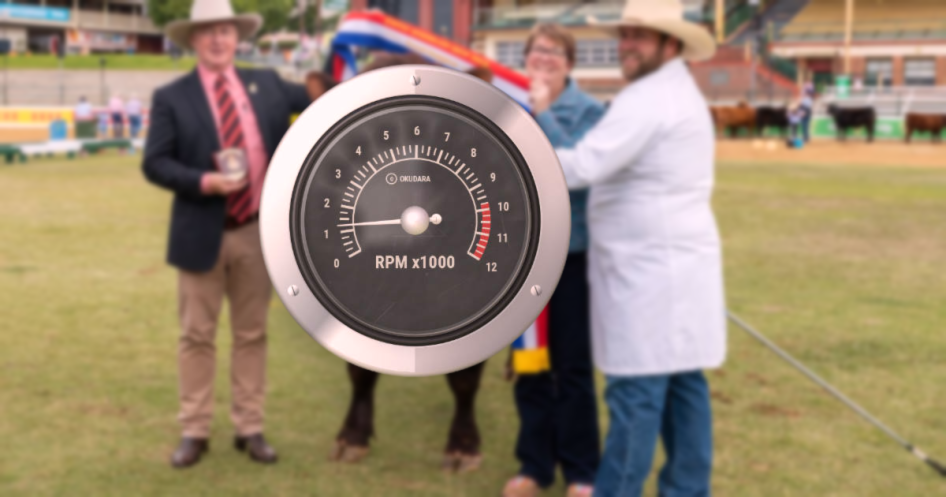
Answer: 1250rpm
